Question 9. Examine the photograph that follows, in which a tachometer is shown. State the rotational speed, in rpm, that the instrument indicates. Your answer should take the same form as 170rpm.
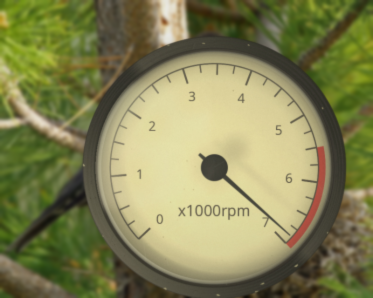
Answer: 6875rpm
